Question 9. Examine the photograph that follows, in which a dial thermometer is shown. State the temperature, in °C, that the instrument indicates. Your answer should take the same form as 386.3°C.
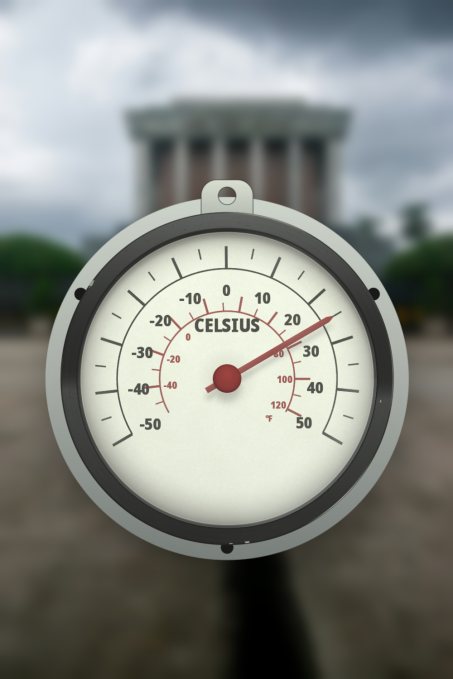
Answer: 25°C
